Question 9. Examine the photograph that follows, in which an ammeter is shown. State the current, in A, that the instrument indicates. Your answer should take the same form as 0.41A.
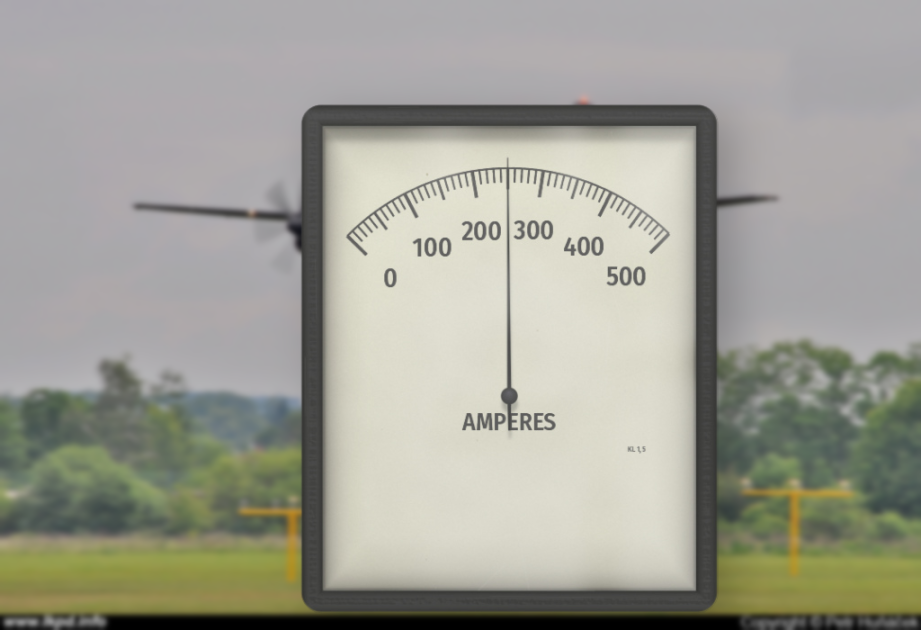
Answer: 250A
